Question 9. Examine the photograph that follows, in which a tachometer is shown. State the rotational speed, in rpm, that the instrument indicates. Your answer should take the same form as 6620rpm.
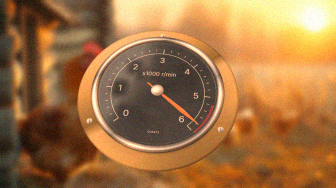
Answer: 5800rpm
